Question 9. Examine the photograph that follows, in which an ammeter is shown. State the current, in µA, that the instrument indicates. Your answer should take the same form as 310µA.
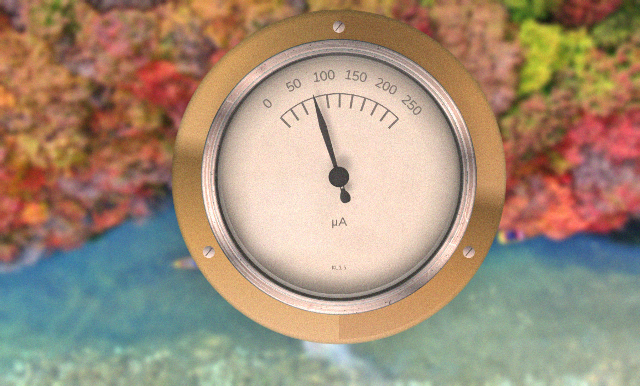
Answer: 75µA
